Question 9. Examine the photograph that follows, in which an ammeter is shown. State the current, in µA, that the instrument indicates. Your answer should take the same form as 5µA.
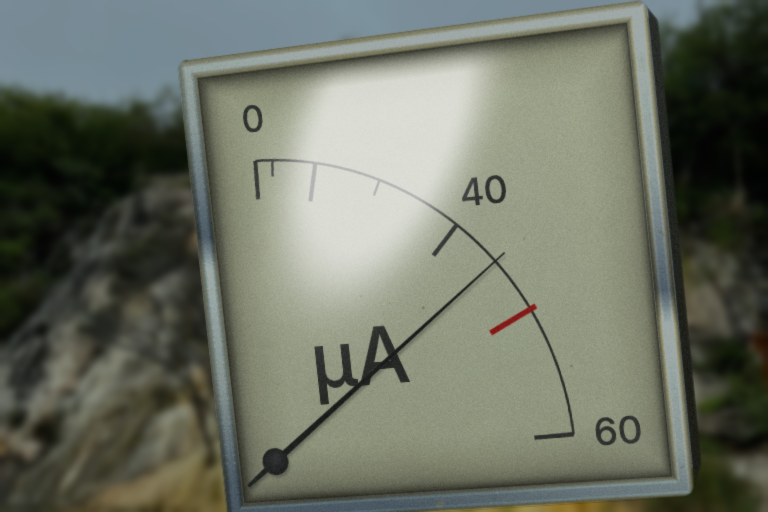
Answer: 45µA
